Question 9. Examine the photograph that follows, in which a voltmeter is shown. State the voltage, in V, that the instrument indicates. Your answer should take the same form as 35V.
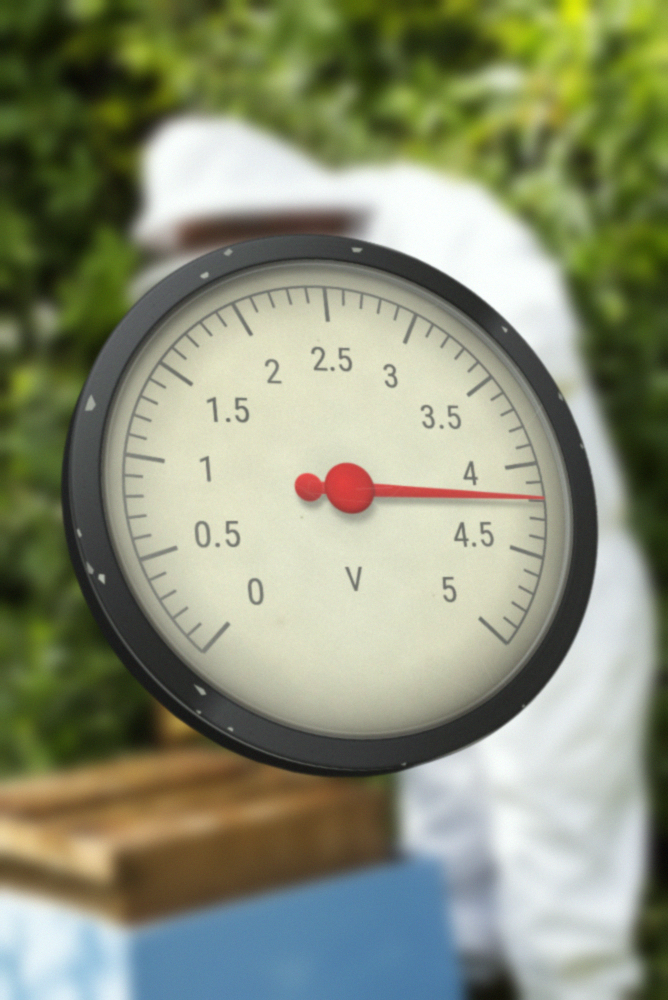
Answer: 4.2V
